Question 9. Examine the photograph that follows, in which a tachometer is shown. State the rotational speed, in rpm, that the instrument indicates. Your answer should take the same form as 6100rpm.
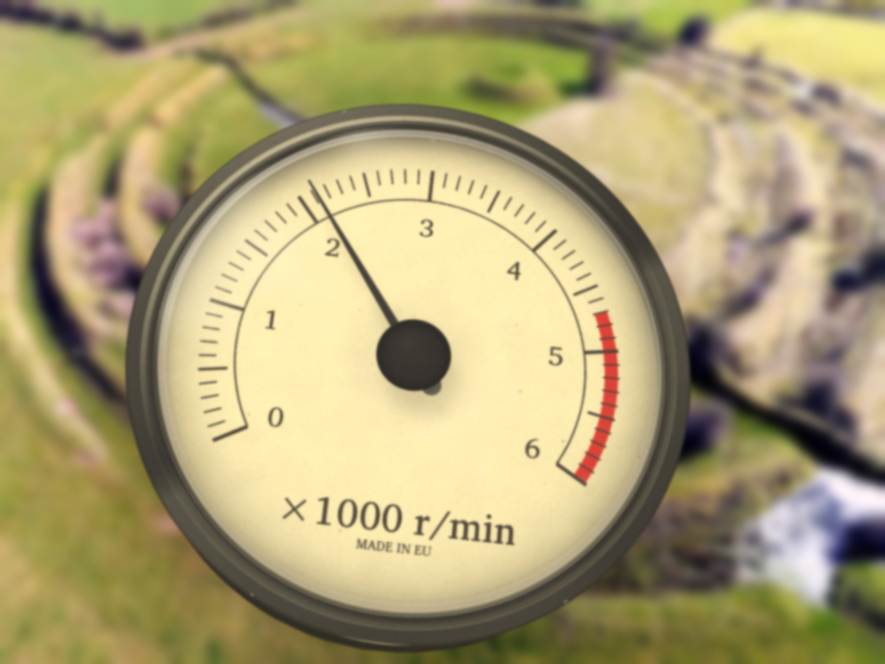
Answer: 2100rpm
